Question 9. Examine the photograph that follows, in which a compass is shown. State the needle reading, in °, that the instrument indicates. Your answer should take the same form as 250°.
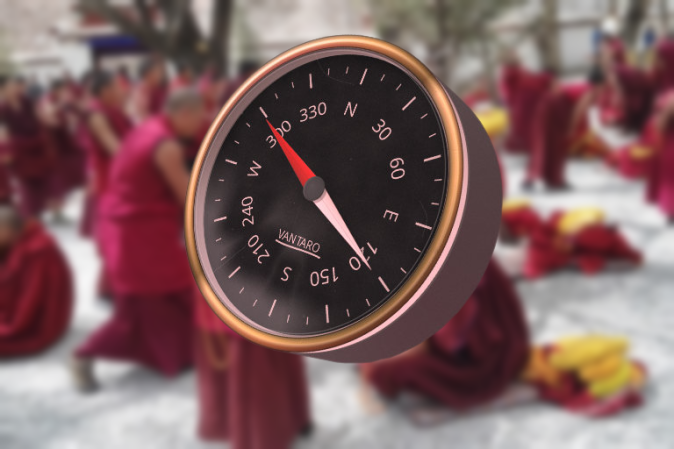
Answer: 300°
